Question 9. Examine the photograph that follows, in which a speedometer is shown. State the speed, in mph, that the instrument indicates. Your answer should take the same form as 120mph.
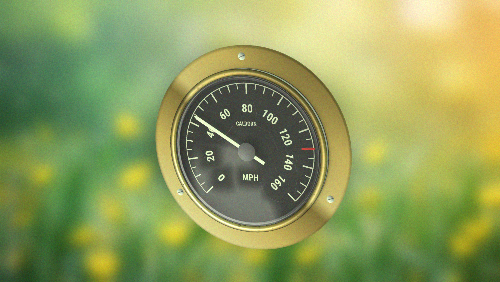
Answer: 45mph
